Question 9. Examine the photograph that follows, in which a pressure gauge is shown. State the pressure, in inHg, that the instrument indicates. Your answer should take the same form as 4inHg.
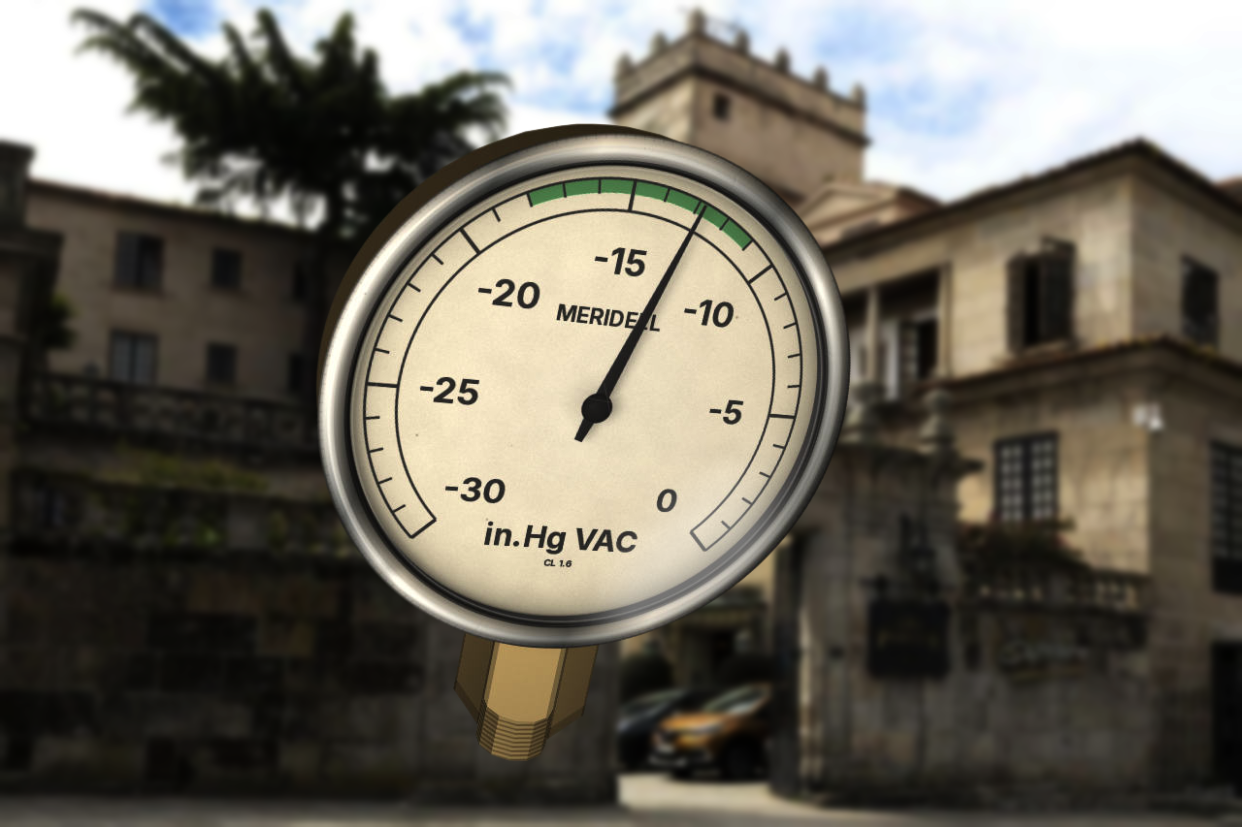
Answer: -13inHg
